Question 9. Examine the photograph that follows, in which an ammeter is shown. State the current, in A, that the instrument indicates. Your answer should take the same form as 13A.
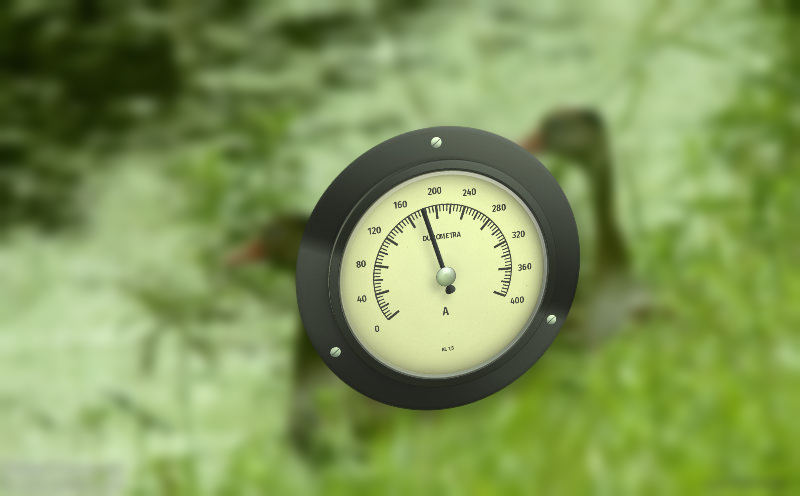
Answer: 180A
